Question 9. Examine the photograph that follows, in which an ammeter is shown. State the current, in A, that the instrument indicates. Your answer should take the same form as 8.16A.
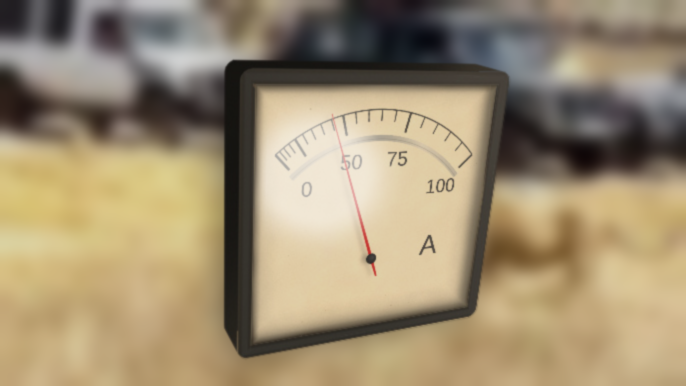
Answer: 45A
